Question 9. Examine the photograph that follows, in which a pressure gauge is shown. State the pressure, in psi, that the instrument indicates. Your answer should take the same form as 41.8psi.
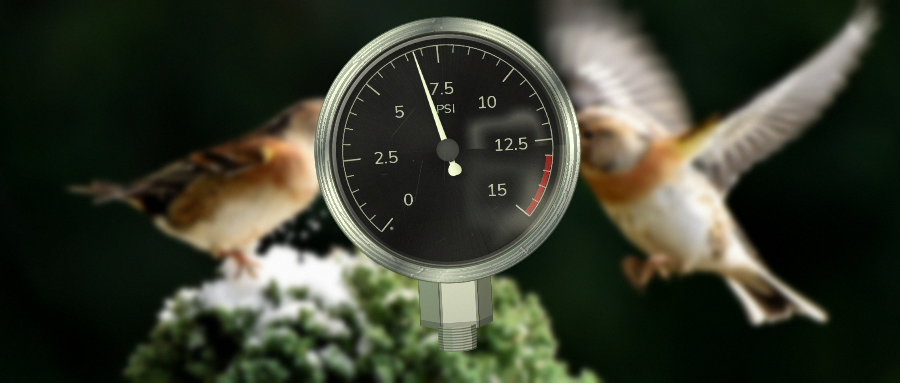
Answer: 6.75psi
